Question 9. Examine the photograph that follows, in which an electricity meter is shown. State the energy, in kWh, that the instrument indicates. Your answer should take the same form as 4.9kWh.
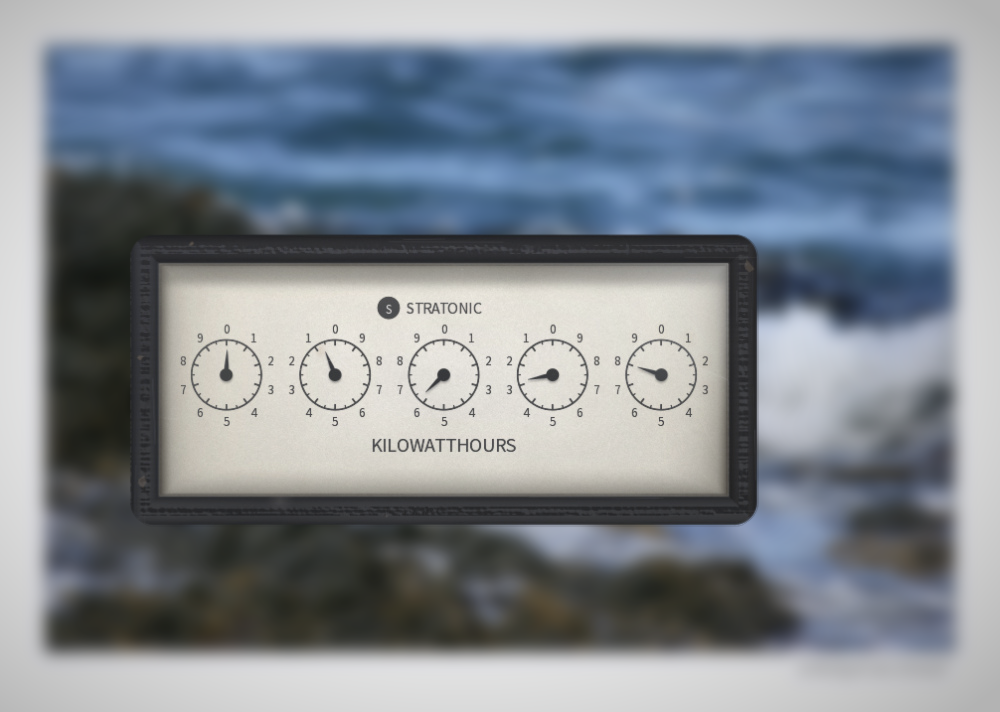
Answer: 628kWh
